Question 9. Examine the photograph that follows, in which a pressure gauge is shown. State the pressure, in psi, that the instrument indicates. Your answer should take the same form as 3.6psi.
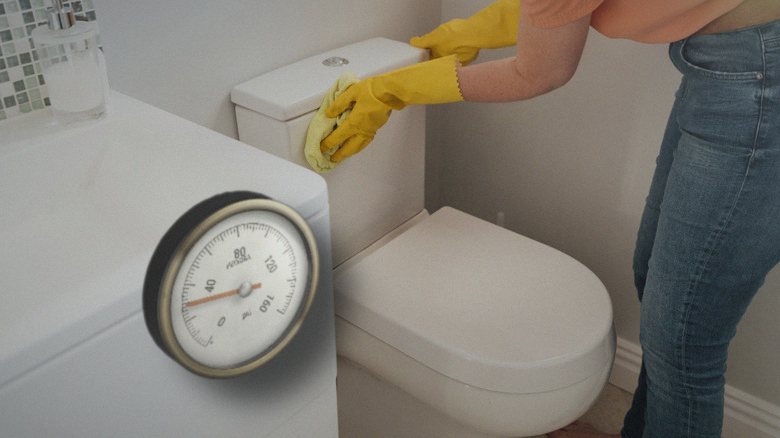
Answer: 30psi
